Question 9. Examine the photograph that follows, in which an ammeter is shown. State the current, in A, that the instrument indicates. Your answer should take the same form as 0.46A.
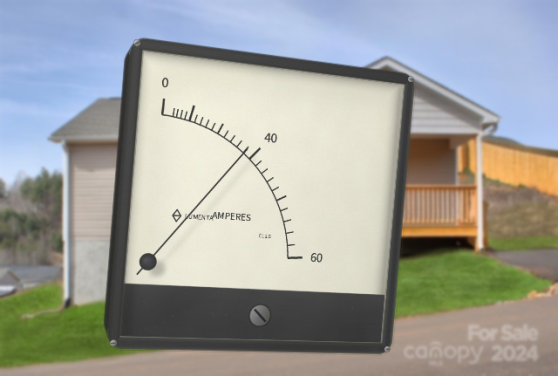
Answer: 38A
